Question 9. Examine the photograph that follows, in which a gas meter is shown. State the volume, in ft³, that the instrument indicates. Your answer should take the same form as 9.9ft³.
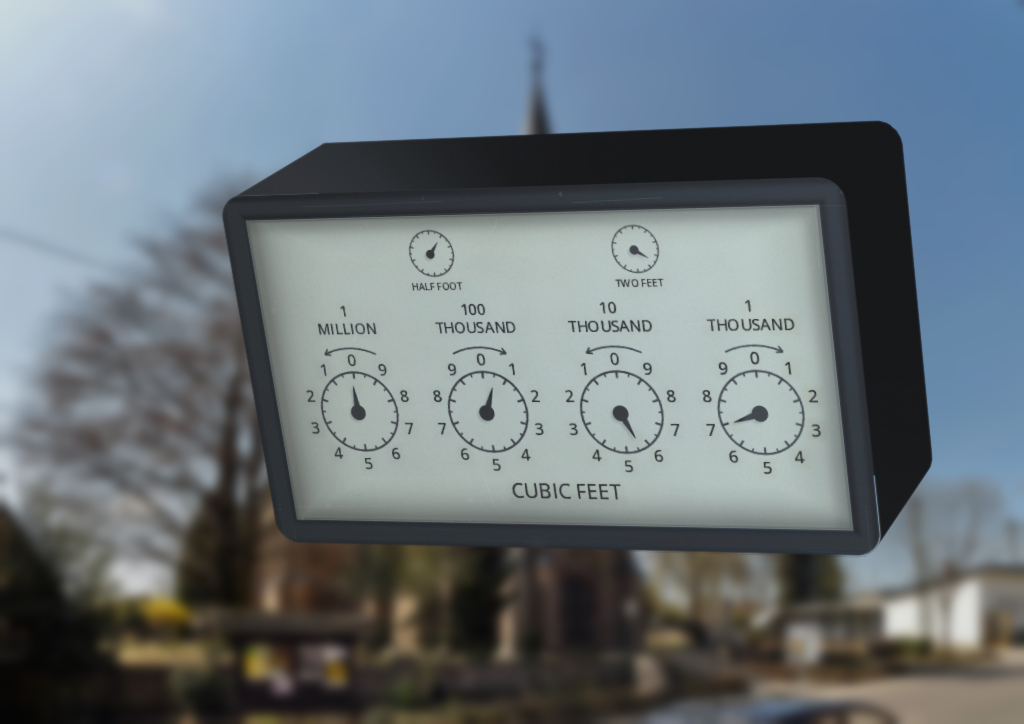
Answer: 5700ft³
